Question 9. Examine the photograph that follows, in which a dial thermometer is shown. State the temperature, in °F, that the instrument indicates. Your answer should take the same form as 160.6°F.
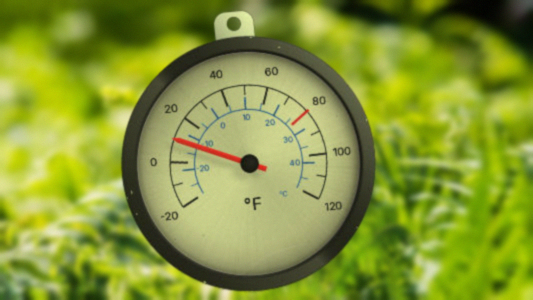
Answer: 10°F
